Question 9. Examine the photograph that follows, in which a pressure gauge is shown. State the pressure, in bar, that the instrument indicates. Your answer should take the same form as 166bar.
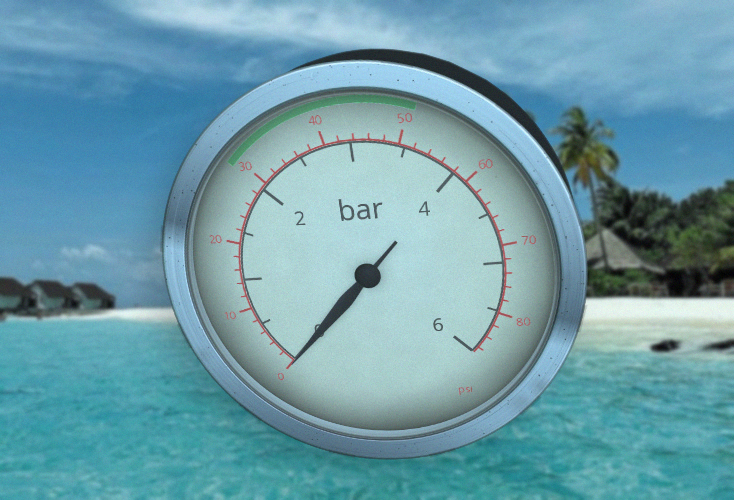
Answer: 0bar
